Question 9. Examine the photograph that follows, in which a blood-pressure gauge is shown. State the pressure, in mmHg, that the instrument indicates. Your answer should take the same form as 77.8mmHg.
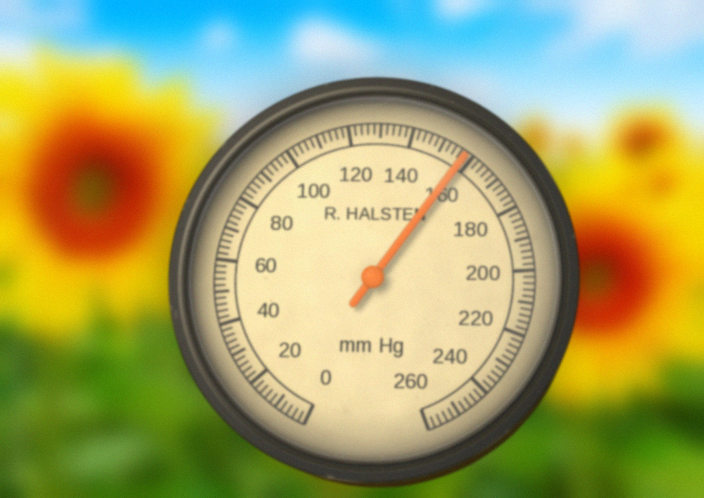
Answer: 158mmHg
